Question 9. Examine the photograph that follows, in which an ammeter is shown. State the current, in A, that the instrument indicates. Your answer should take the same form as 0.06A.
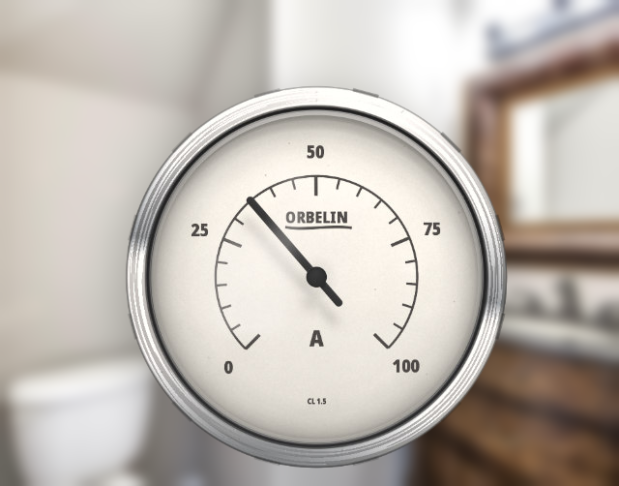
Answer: 35A
